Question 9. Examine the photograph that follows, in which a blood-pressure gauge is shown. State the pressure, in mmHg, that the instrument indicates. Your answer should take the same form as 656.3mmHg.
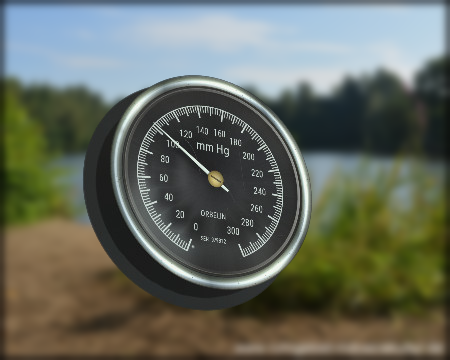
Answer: 100mmHg
